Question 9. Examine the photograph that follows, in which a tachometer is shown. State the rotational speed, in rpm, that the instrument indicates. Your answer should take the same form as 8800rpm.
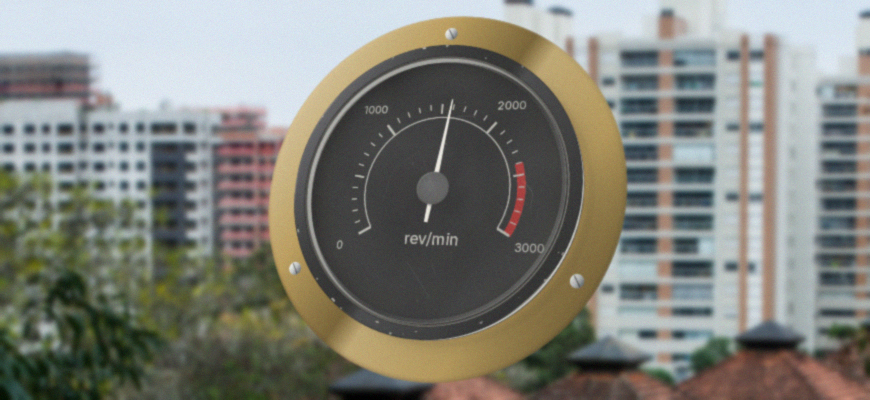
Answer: 1600rpm
